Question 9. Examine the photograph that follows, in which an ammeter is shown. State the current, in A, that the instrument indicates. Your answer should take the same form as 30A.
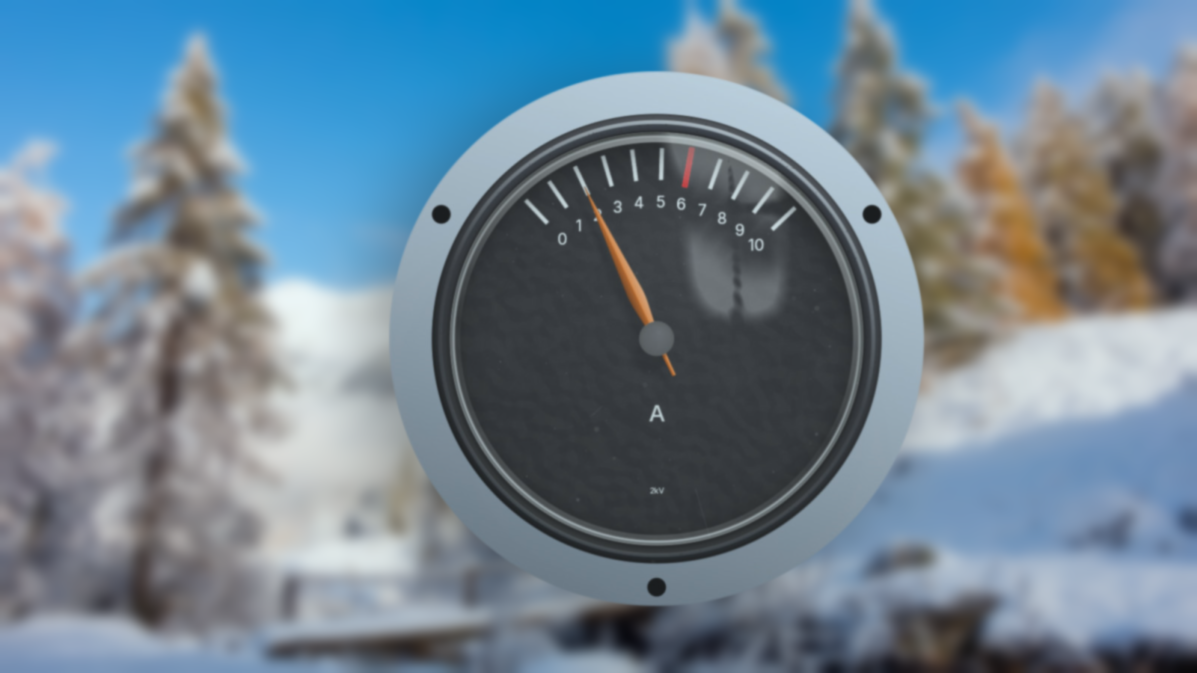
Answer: 2A
